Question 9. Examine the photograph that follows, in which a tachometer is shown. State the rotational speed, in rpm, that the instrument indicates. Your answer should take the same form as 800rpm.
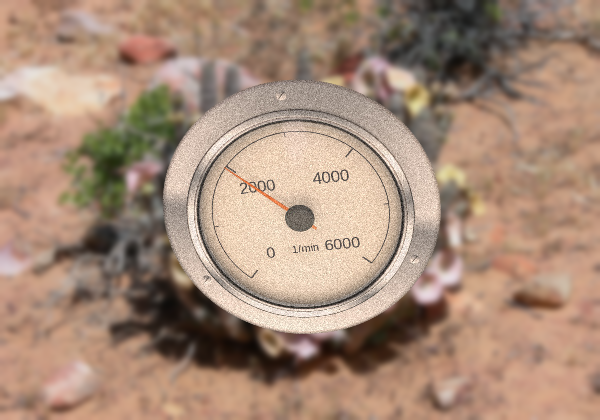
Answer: 2000rpm
